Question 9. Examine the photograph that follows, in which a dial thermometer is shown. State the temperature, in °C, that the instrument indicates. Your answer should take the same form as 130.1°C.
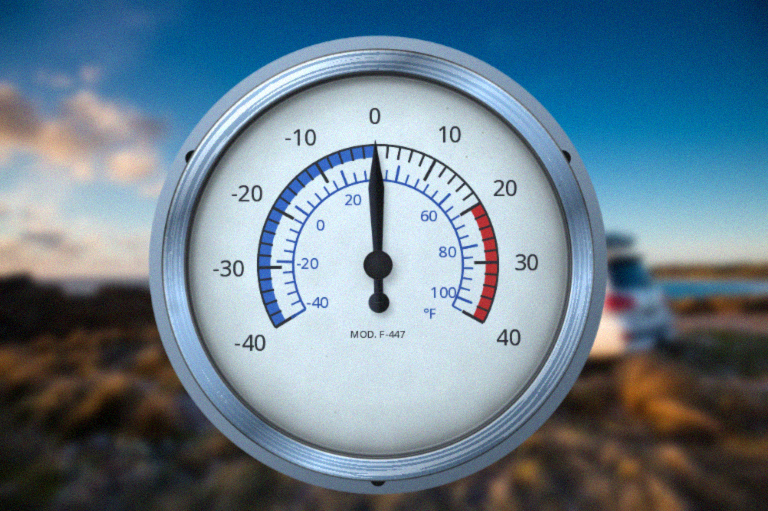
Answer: 0°C
